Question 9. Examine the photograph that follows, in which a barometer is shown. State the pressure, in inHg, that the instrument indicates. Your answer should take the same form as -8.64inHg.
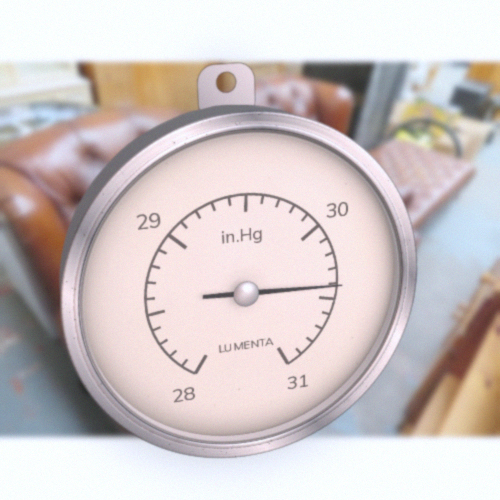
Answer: 30.4inHg
